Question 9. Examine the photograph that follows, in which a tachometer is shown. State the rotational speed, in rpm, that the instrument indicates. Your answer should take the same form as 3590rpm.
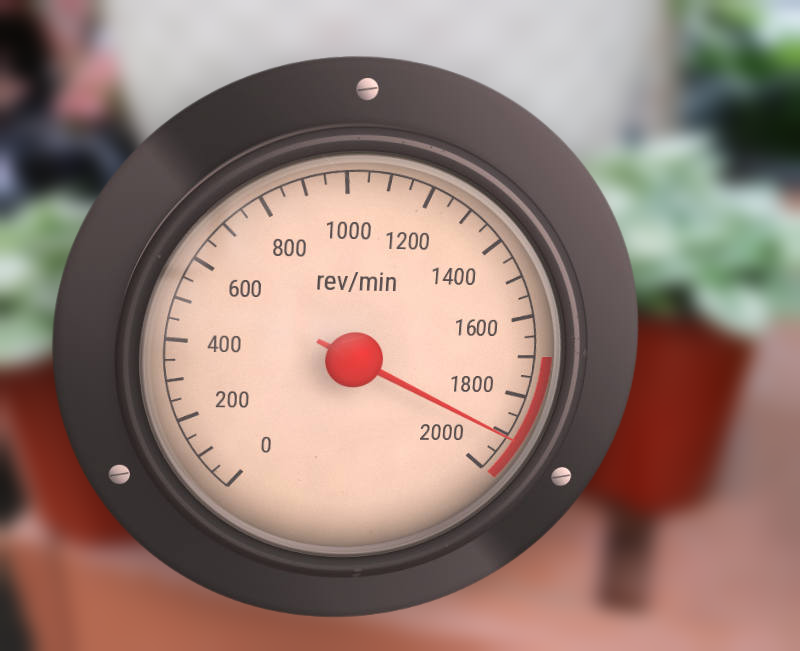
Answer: 1900rpm
